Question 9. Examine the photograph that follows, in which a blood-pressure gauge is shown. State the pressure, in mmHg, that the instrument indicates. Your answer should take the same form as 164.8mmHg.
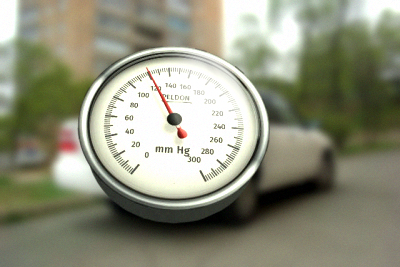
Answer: 120mmHg
